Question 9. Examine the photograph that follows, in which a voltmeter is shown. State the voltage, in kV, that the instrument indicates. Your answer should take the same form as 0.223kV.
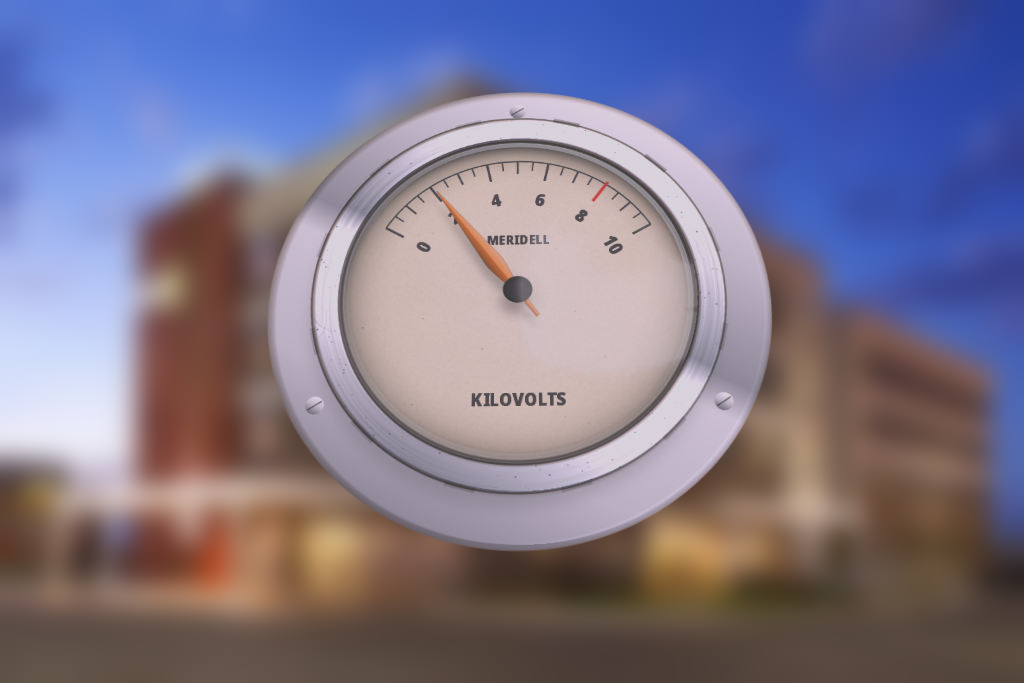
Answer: 2kV
